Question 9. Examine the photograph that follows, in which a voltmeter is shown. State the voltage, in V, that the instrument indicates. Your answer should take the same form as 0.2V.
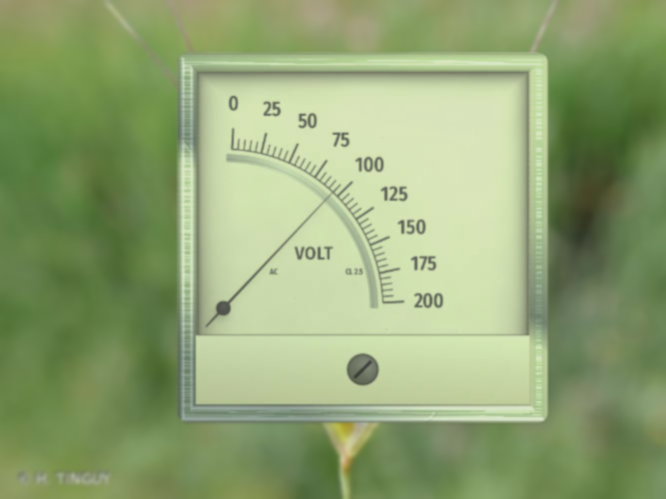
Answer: 95V
